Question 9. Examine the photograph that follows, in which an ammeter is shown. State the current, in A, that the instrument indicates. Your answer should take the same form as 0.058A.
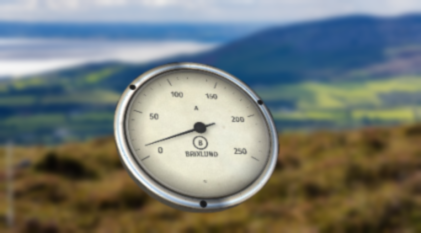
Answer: 10A
